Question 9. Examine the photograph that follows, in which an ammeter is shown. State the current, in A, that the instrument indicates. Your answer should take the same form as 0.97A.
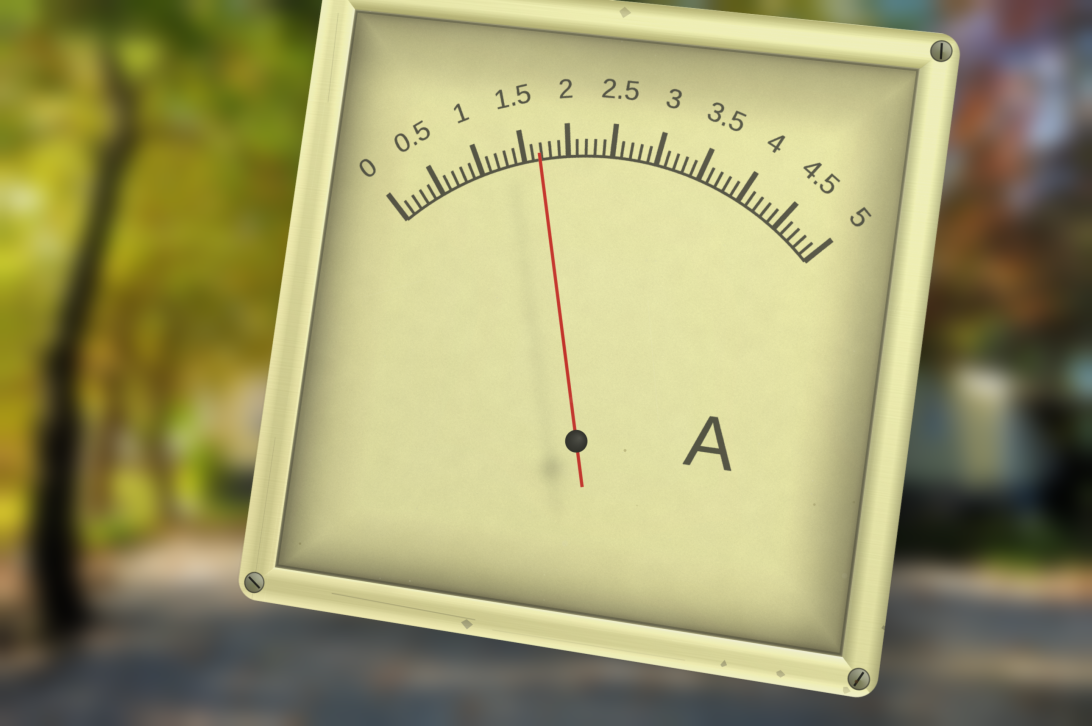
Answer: 1.7A
